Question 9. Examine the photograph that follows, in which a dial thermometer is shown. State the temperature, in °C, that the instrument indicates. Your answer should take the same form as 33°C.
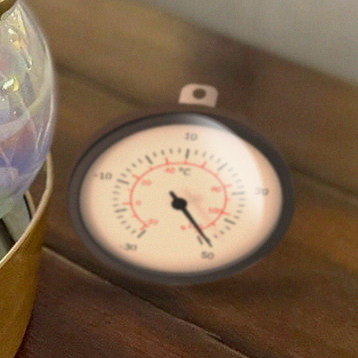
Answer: 48°C
